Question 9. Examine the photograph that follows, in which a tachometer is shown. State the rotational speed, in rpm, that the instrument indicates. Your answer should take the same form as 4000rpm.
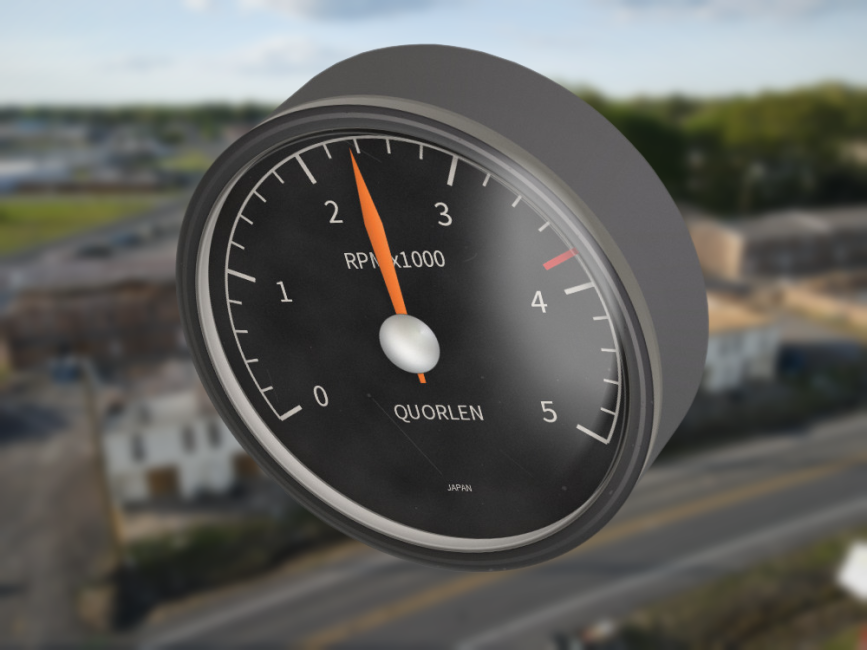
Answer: 2400rpm
